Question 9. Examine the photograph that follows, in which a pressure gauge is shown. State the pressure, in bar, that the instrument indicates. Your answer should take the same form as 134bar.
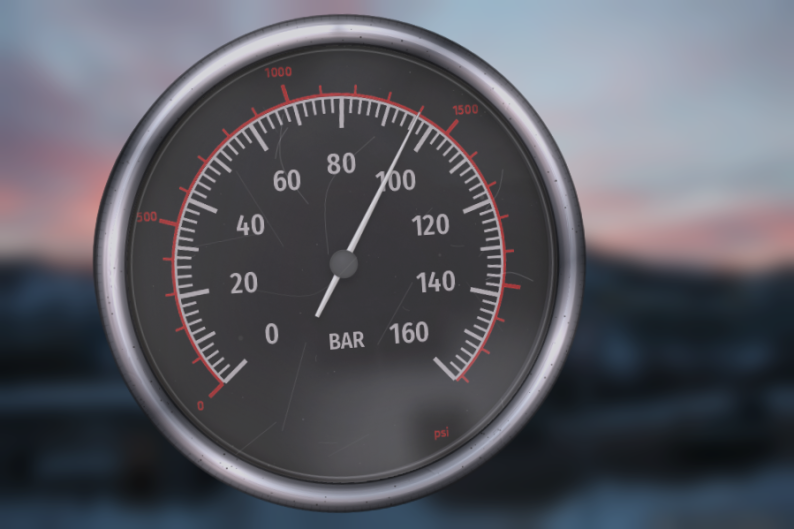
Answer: 96bar
